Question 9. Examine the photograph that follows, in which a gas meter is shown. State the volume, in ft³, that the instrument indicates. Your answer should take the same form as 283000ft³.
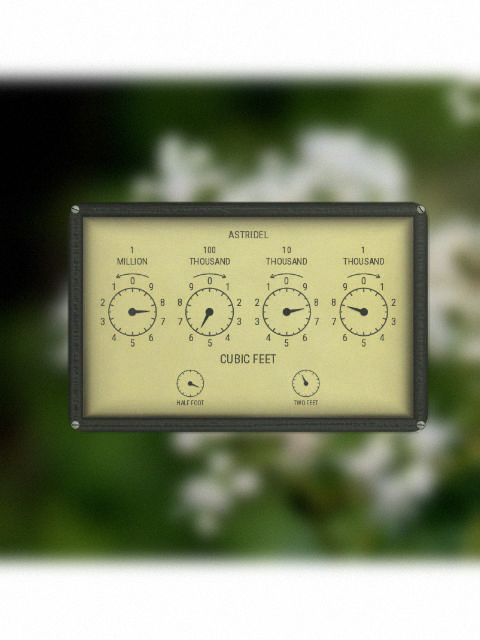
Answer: 757800ft³
